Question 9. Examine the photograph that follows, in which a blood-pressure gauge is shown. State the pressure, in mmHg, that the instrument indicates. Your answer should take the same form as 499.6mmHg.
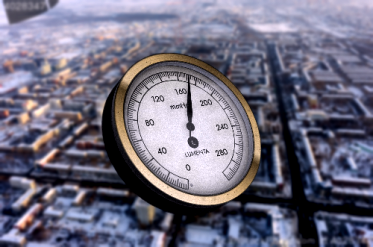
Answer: 170mmHg
